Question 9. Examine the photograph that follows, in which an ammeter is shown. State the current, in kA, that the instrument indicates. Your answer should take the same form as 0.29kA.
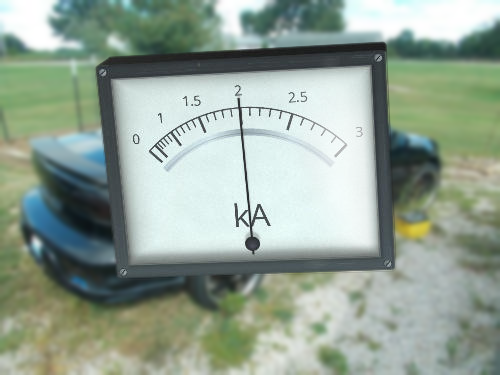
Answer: 2kA
